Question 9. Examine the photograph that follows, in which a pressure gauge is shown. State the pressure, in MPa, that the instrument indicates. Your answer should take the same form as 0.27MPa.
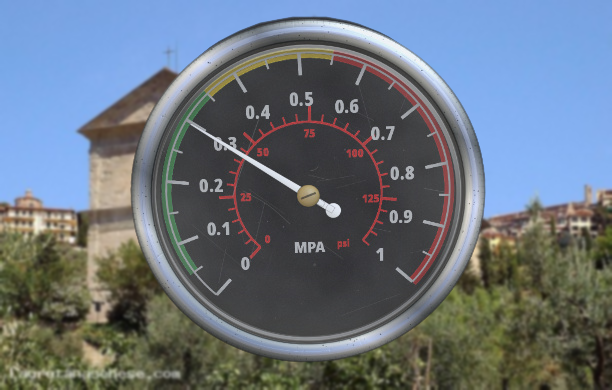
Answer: 0.3MPa
